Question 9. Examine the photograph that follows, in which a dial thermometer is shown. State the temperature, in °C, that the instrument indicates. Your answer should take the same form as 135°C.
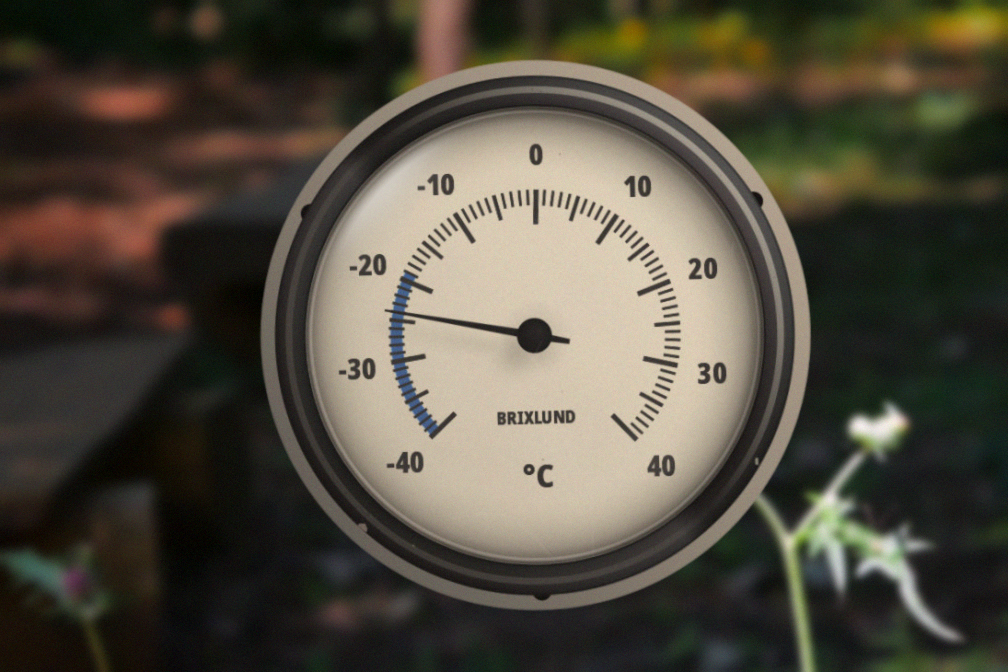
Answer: -24°C
